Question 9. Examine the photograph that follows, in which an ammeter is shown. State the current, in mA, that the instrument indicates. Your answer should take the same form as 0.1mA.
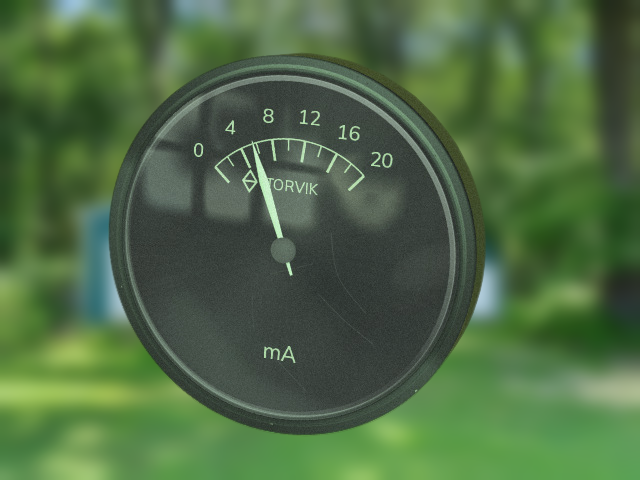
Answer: 6mA
